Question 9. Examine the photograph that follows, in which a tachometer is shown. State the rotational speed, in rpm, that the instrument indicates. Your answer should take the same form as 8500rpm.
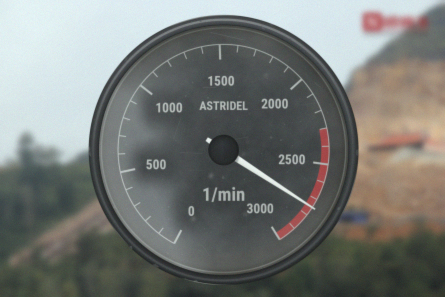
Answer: 2750rpm
